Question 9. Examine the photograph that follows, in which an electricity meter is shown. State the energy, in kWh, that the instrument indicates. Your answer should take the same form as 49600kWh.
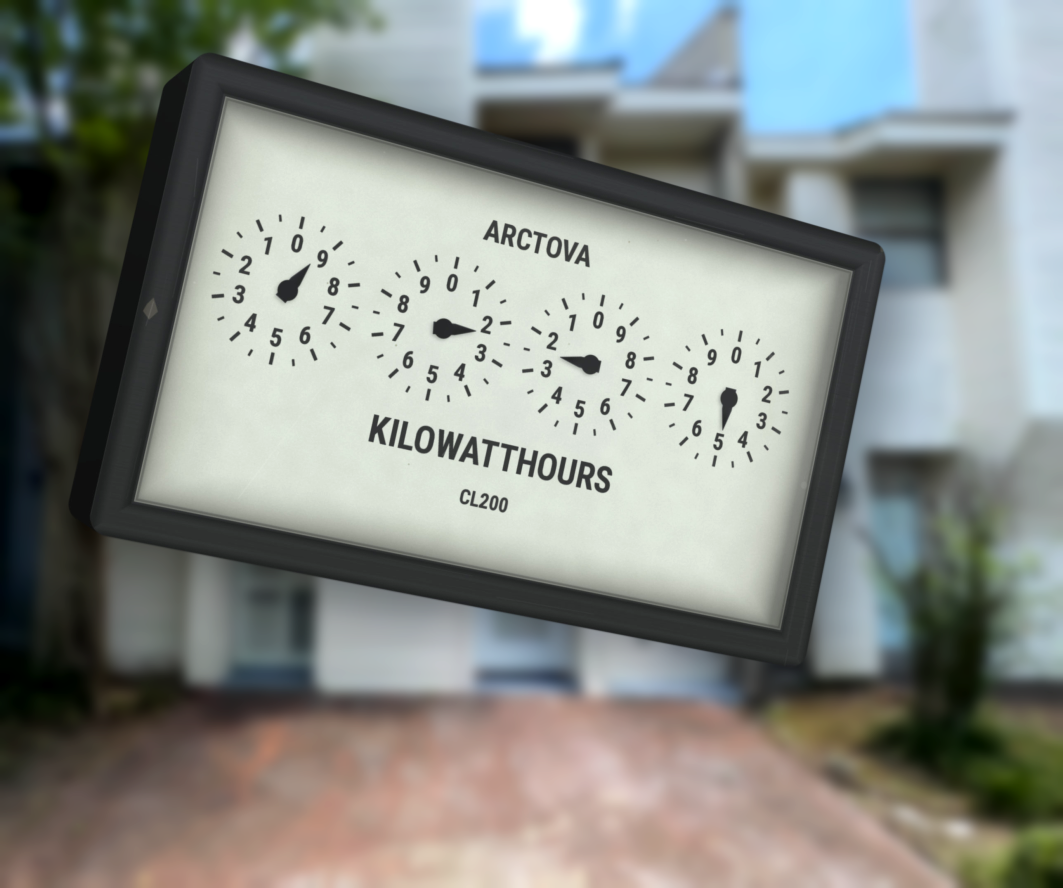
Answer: 9225kWh
